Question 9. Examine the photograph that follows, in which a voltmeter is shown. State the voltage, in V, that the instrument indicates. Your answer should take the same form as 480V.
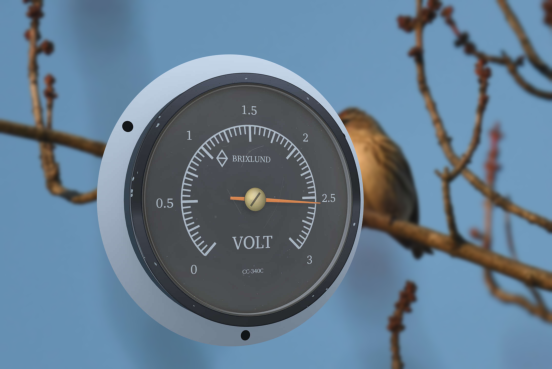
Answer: 2.55V
